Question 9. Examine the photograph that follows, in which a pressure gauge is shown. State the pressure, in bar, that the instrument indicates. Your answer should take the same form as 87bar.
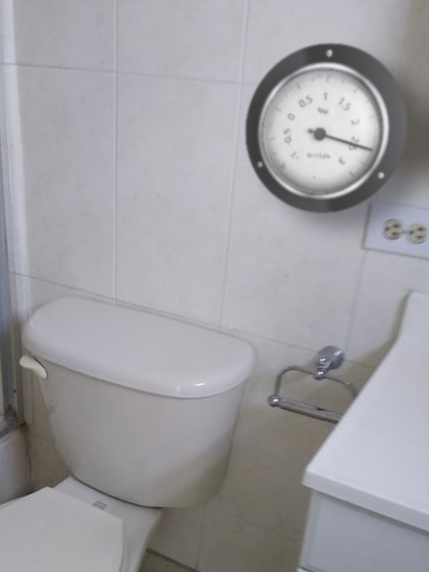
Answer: 2.5bar
